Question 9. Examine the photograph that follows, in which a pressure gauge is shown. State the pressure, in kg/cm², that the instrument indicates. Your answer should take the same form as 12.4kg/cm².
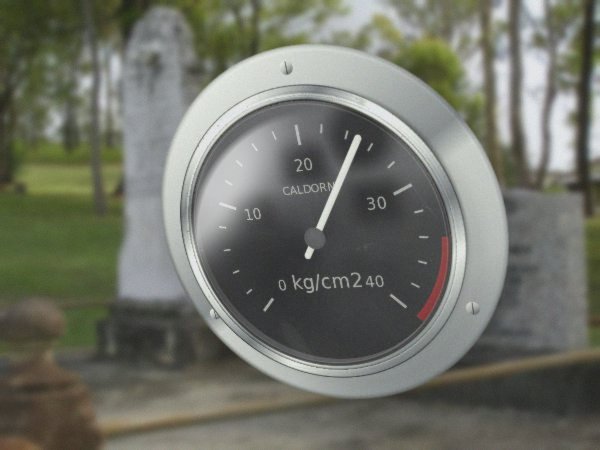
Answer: 25kg/cm²
